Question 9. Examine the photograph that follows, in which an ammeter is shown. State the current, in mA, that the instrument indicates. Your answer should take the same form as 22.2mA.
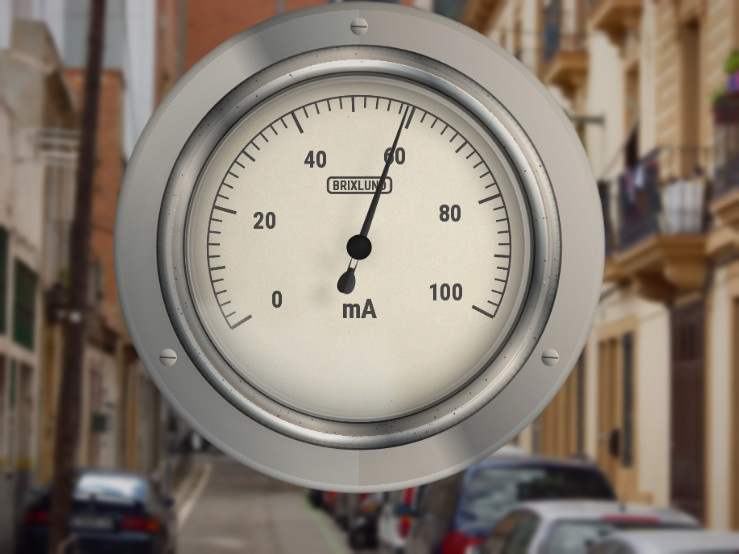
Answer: 59mA
